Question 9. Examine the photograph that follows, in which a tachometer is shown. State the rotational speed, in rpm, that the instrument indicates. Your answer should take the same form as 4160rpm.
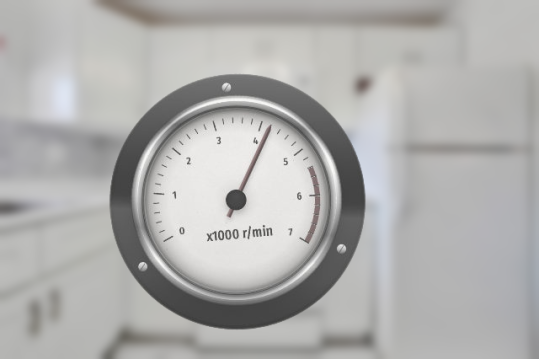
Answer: 4200rpm
